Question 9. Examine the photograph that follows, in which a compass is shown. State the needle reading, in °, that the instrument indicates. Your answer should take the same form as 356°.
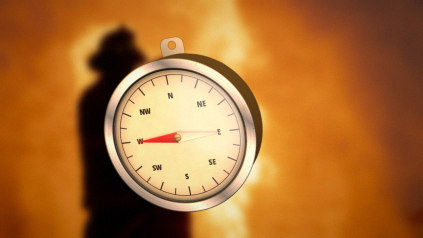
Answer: 270°
